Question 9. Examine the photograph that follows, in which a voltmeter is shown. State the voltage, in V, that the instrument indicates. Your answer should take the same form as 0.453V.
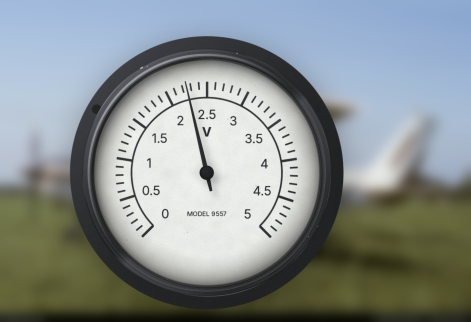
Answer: 2.25V
